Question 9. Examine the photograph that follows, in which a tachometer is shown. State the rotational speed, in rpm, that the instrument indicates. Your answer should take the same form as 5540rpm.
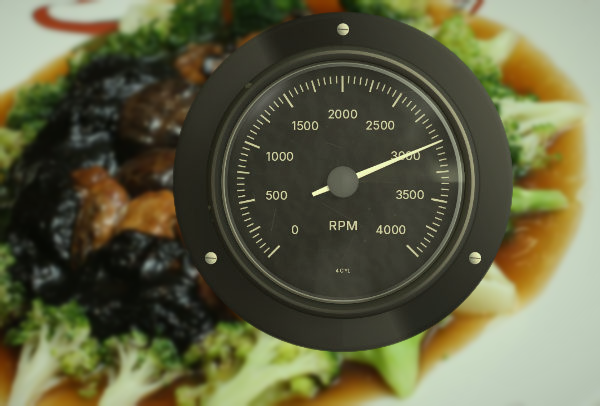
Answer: 3000rpm
